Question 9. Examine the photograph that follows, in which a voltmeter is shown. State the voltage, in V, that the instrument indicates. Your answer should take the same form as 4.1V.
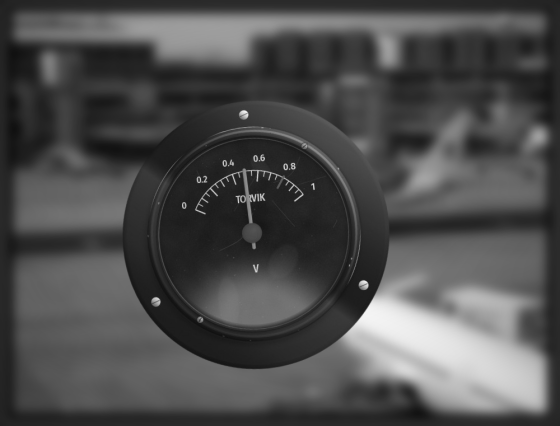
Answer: 0.5V
